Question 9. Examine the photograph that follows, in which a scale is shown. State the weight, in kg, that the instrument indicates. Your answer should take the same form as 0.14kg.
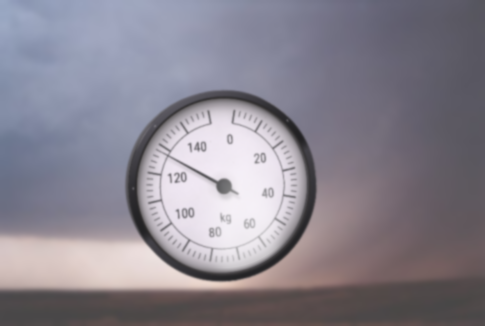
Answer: 128kg
